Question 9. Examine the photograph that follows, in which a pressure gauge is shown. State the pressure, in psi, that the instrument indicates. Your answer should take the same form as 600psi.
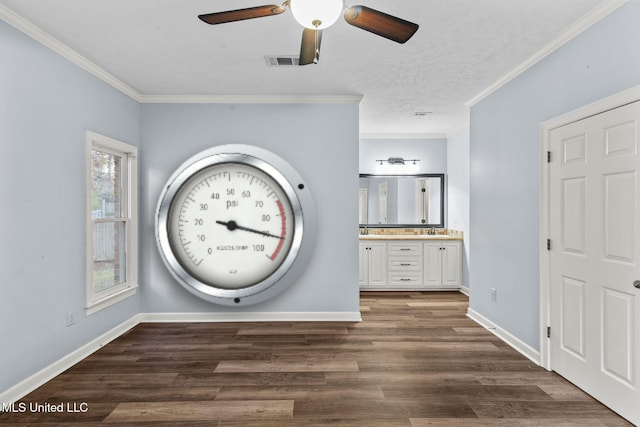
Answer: 90psi
